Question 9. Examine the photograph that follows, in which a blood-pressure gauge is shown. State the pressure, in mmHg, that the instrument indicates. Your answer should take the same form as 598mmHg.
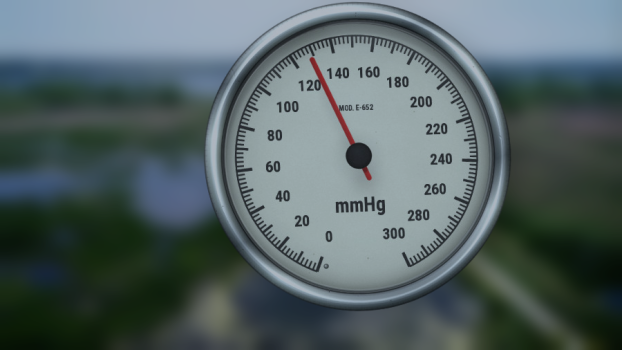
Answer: 128mmHg
